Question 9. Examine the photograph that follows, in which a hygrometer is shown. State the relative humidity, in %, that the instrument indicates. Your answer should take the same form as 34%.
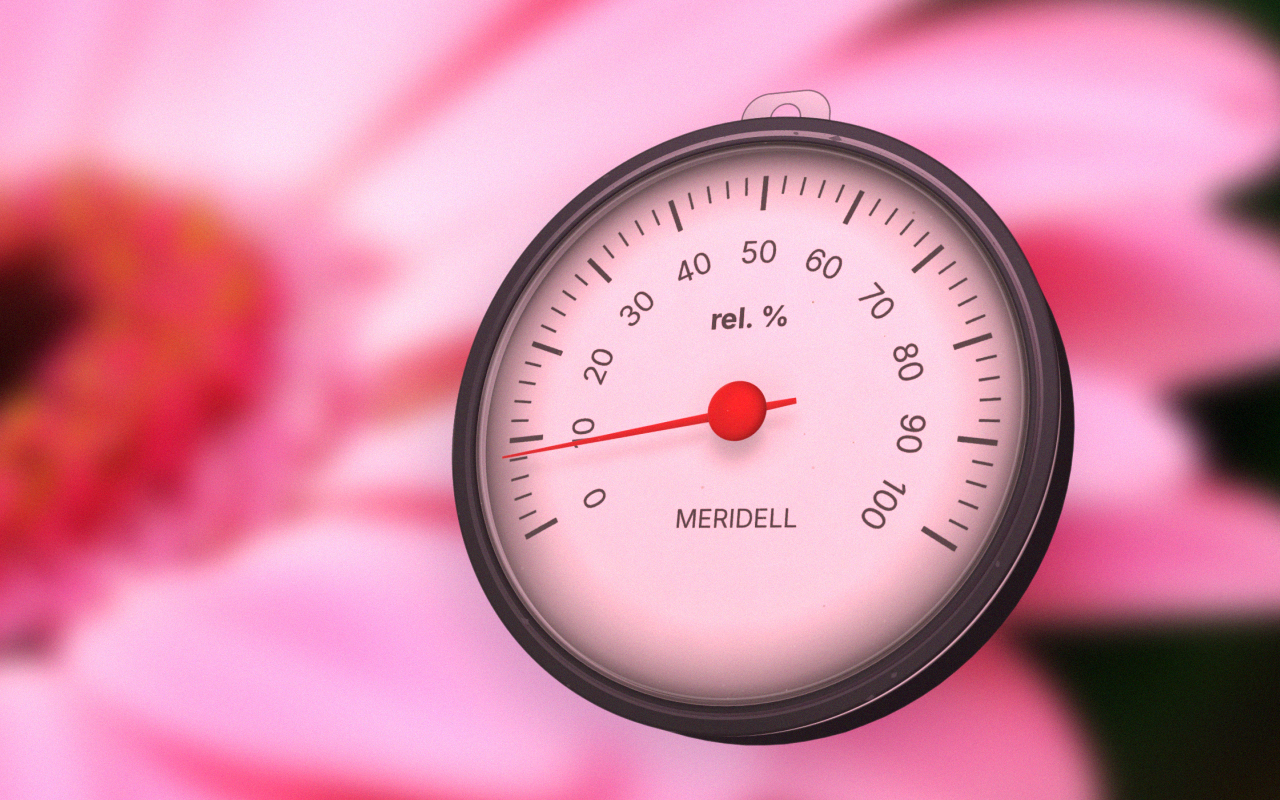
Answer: 8%
